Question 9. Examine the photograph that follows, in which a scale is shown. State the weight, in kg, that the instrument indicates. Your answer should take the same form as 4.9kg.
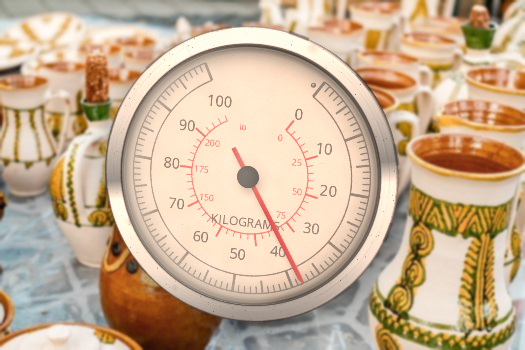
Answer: 38kg
